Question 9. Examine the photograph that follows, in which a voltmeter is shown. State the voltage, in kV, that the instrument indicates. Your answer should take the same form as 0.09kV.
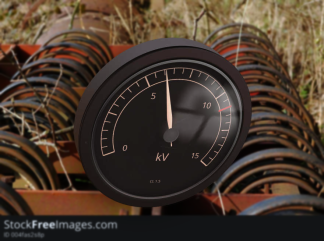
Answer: 6kV
